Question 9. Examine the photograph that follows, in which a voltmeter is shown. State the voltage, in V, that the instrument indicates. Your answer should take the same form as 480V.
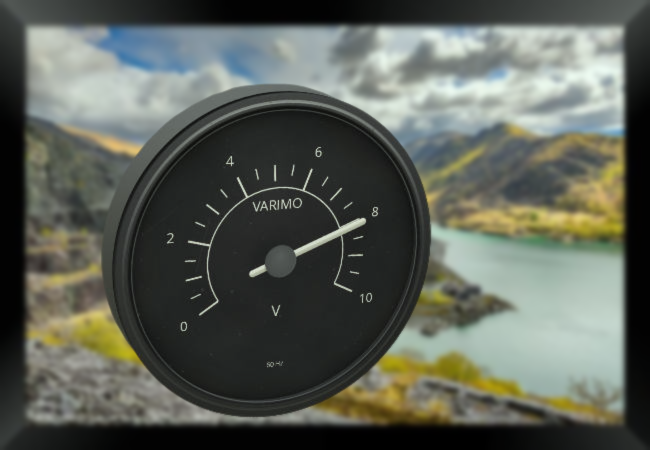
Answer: 8V
